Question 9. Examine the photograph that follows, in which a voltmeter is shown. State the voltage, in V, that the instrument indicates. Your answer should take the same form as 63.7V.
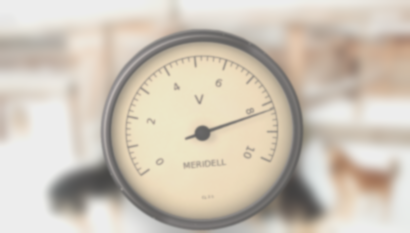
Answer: 8.2V
